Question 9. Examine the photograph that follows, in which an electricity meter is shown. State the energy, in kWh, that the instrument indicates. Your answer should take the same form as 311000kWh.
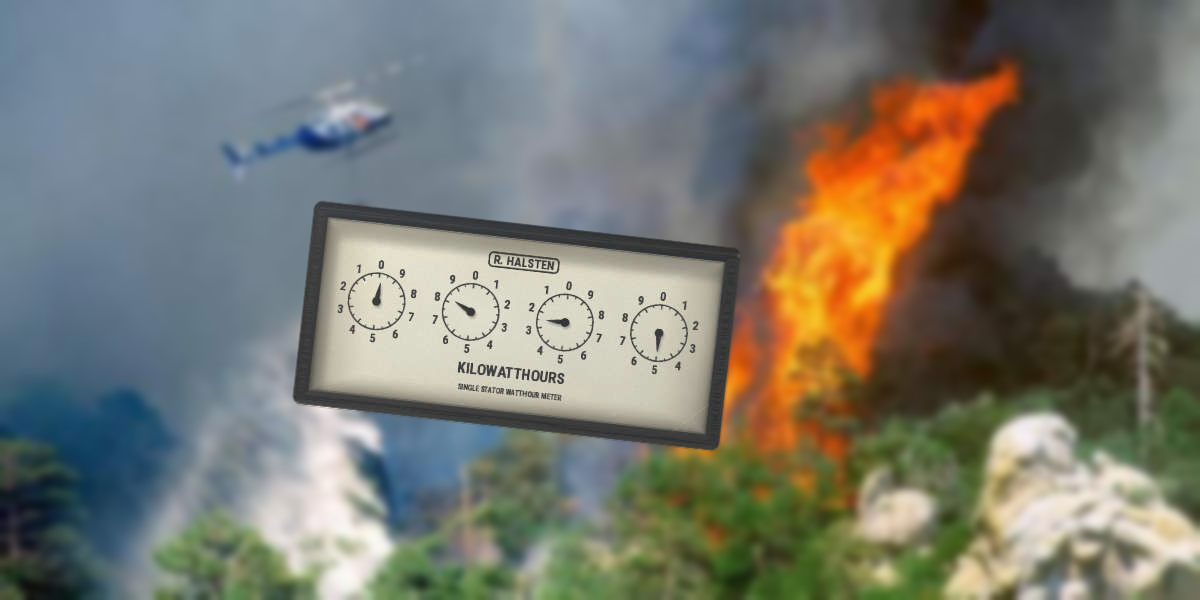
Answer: 9825kWh
